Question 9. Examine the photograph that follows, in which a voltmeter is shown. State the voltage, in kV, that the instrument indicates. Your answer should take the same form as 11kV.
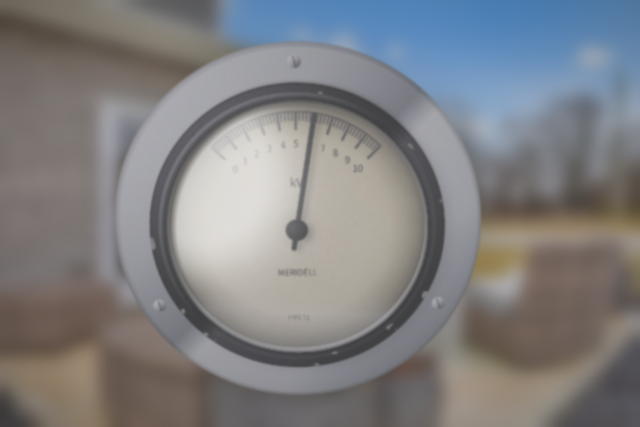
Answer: 6kV
